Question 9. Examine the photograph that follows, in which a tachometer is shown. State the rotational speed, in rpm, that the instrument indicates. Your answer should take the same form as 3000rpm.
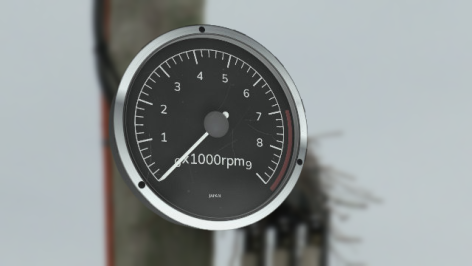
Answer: 0rpm
